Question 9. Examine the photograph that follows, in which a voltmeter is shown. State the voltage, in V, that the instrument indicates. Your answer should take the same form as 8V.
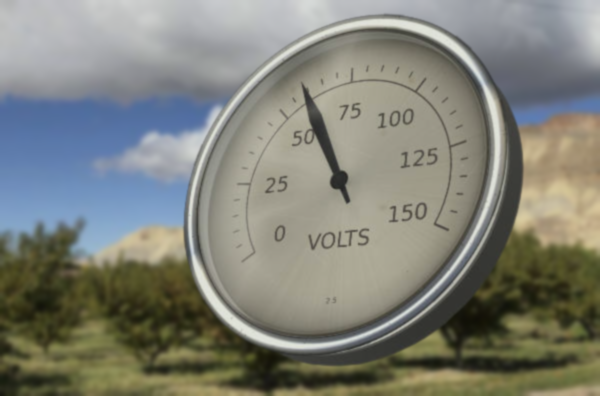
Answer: 60V
